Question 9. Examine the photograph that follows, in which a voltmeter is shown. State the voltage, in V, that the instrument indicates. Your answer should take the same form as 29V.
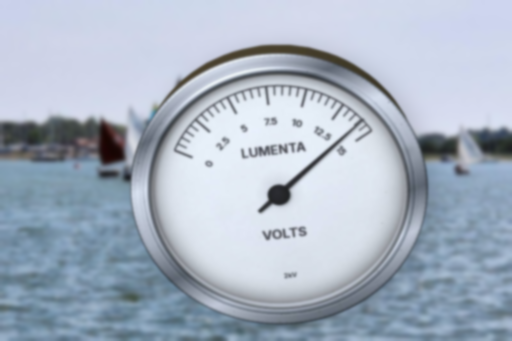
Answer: 14V
